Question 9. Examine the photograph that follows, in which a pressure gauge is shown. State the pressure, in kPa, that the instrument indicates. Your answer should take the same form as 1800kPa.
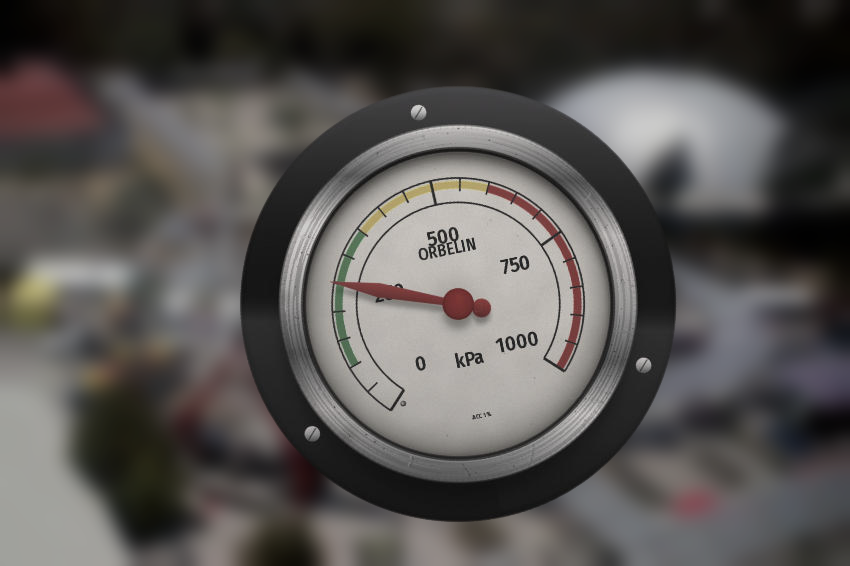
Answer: 250kPa
